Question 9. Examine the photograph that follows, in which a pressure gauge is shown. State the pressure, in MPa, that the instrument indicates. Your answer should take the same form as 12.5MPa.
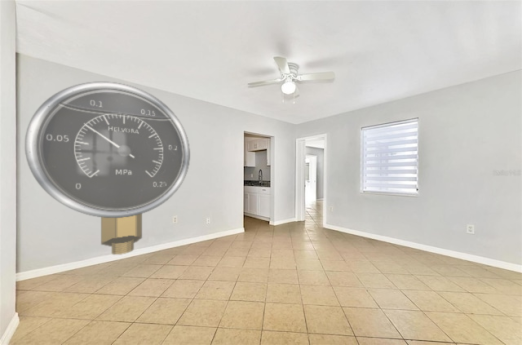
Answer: 0.075MPa
